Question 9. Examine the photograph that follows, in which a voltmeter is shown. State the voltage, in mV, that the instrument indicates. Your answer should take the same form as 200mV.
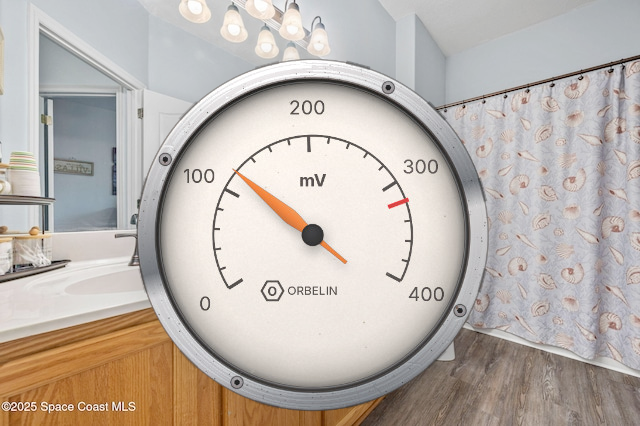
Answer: 120mV
